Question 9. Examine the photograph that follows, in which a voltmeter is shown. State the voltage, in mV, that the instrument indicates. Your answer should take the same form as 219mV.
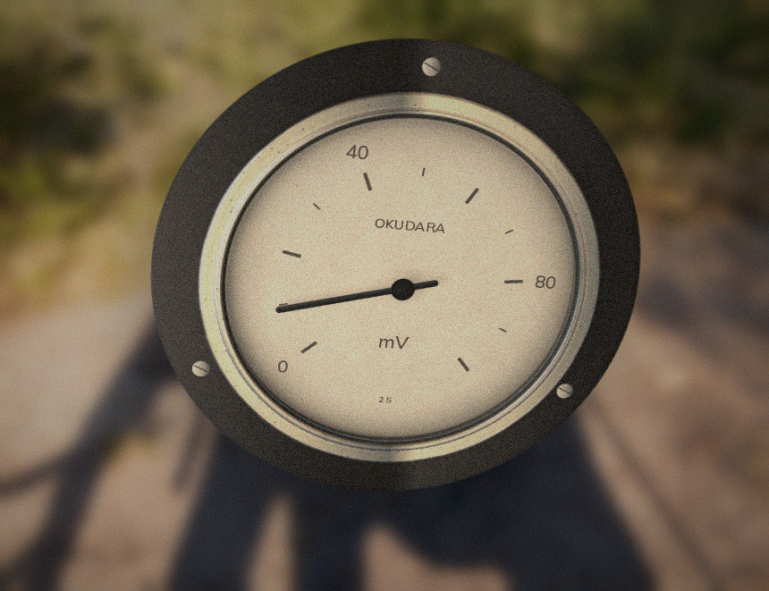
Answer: 10mV
